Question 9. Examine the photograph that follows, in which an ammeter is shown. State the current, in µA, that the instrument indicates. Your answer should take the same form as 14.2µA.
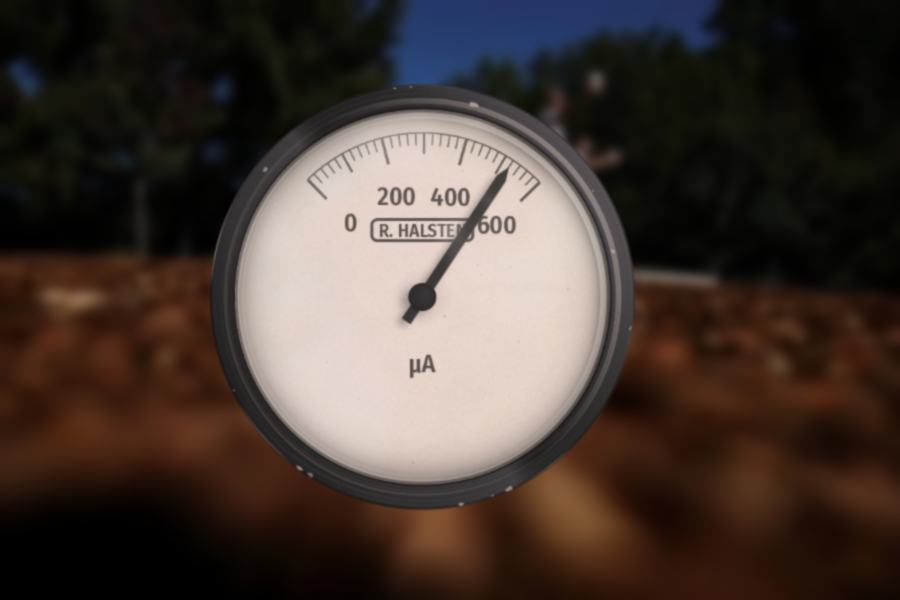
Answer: 520µA
